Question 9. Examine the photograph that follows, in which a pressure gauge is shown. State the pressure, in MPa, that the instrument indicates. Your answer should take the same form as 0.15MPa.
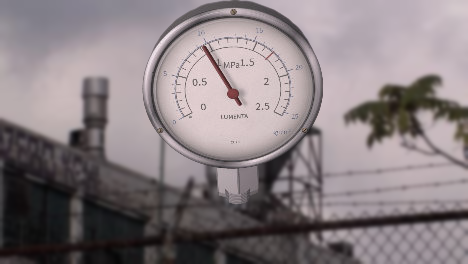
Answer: 0.95MPa
